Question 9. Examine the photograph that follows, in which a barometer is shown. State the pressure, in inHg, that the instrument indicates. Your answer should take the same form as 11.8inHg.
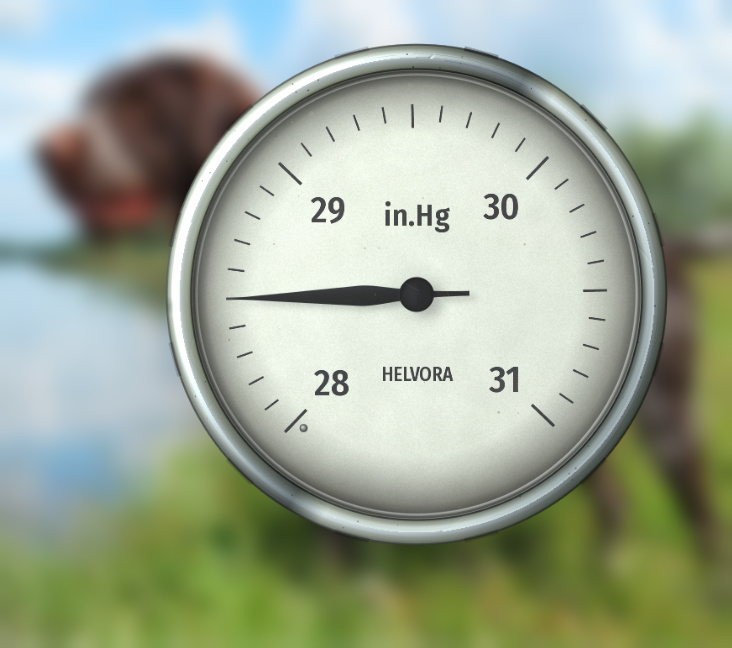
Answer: 28.5inHg
